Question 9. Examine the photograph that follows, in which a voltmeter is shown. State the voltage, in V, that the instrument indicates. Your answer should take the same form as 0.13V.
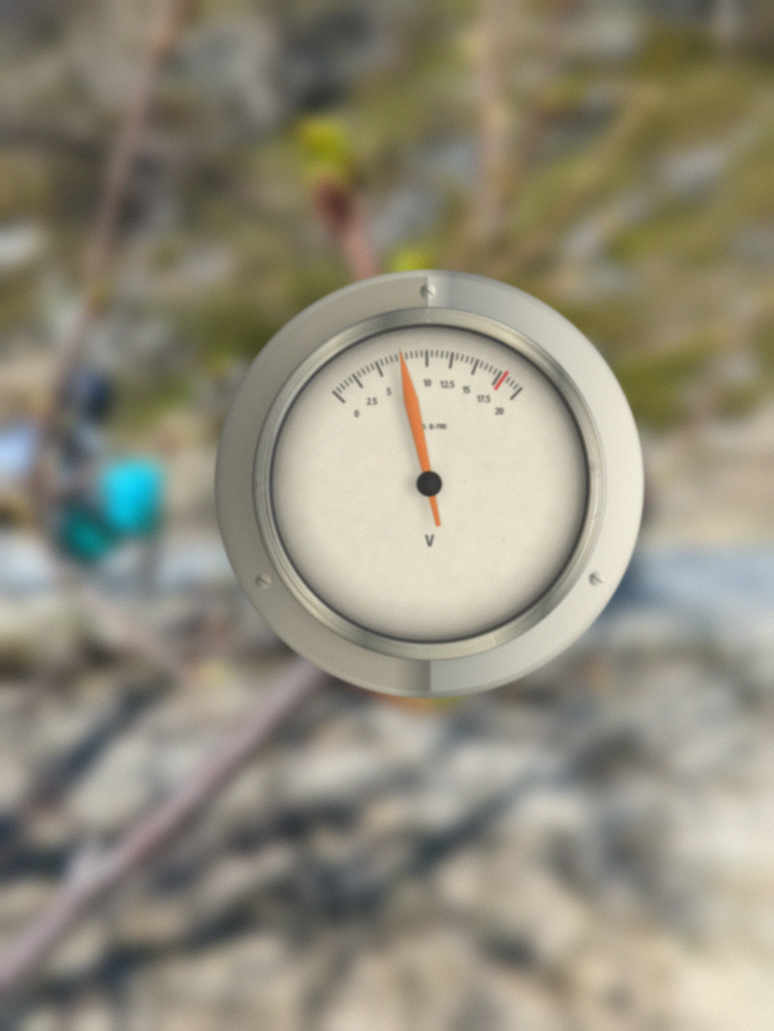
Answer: 7.5V
